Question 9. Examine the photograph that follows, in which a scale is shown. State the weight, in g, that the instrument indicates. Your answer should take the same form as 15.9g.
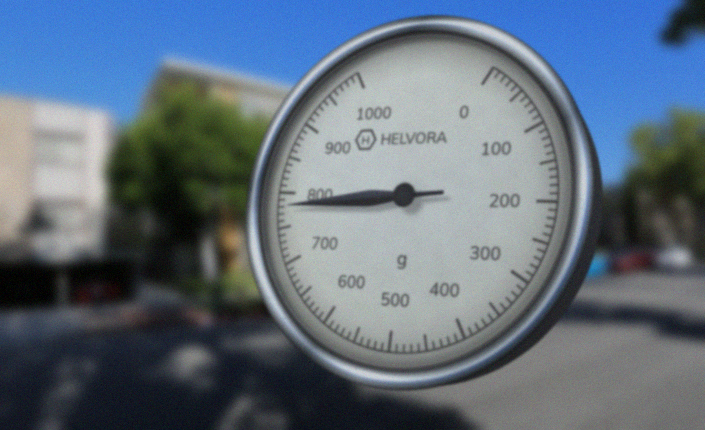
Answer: 780g
